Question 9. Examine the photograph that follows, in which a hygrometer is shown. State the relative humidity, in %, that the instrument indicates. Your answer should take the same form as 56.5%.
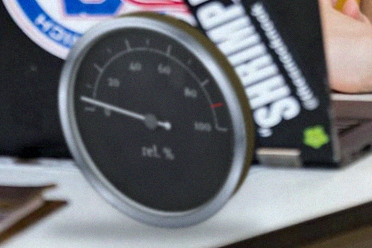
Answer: 5%
